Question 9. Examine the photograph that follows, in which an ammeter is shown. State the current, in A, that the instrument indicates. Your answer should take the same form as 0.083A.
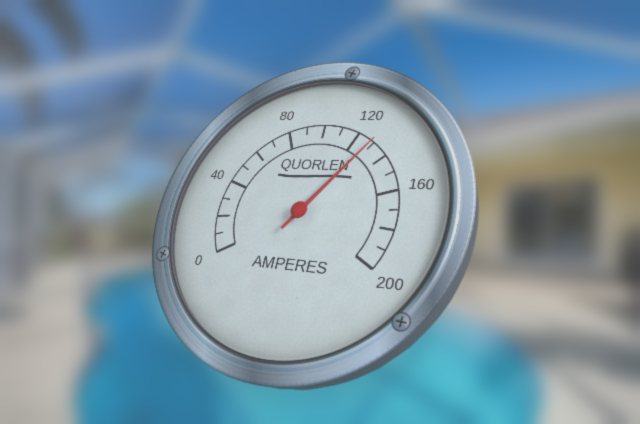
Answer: 130A
